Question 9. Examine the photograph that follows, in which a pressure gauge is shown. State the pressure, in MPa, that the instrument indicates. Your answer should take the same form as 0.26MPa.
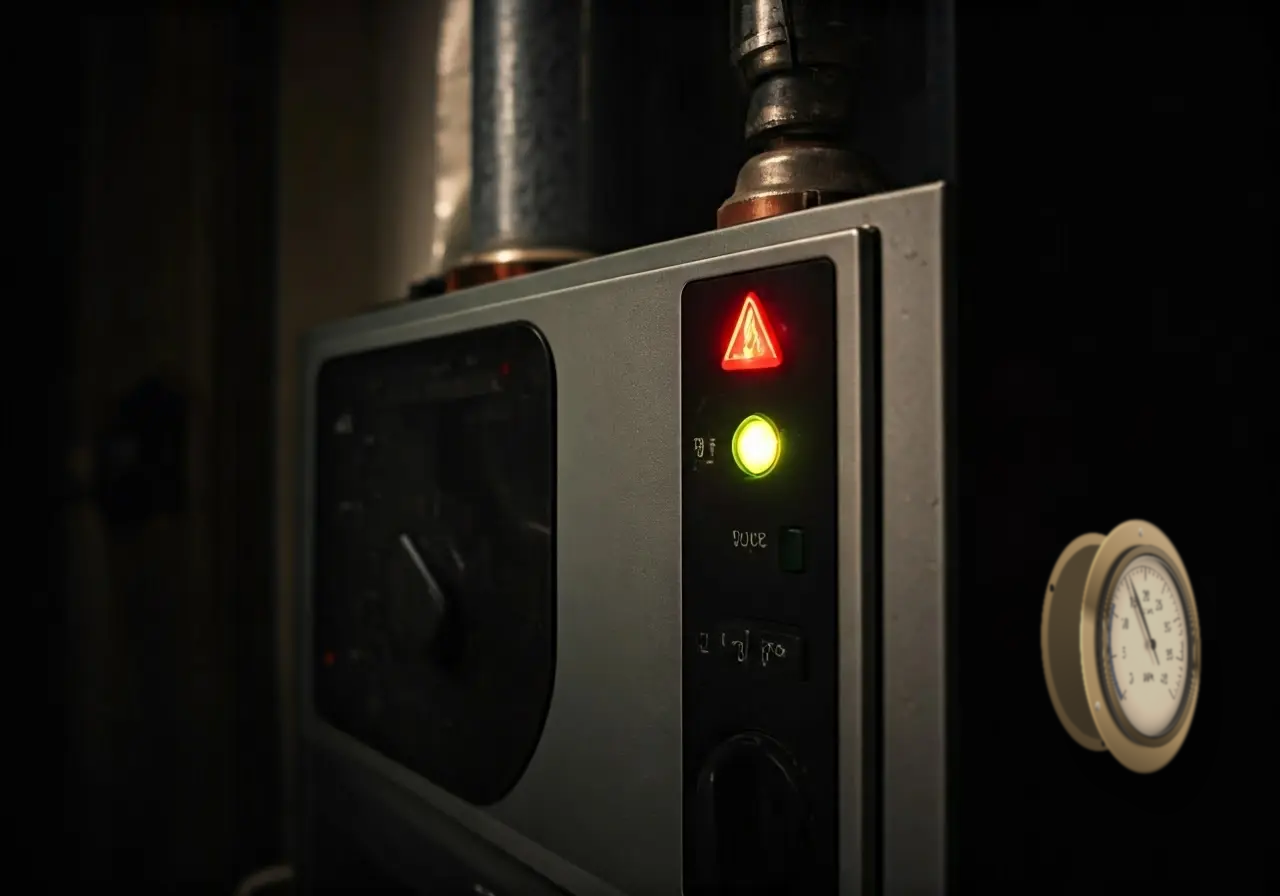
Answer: 15MPa
